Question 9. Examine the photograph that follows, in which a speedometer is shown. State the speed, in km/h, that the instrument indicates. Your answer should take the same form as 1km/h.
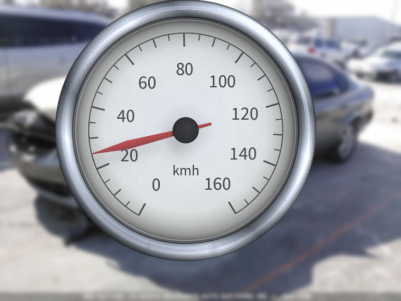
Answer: 25km/h
